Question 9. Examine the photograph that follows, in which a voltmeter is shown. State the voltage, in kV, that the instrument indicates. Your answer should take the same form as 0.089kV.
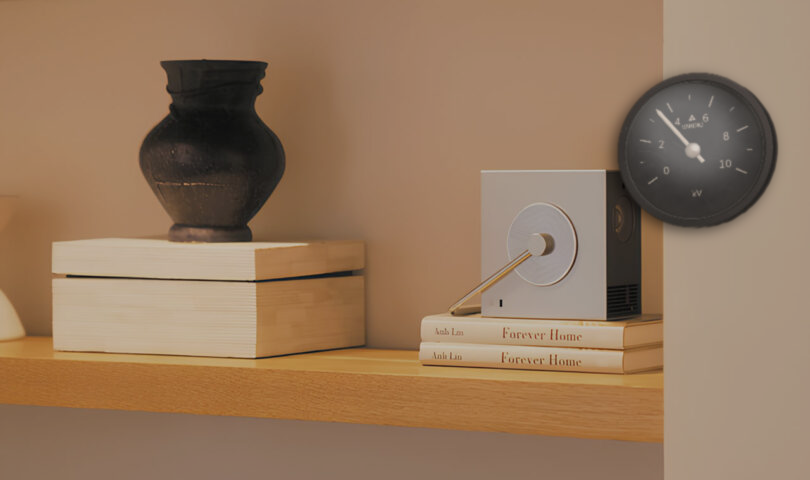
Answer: 3.5kV
